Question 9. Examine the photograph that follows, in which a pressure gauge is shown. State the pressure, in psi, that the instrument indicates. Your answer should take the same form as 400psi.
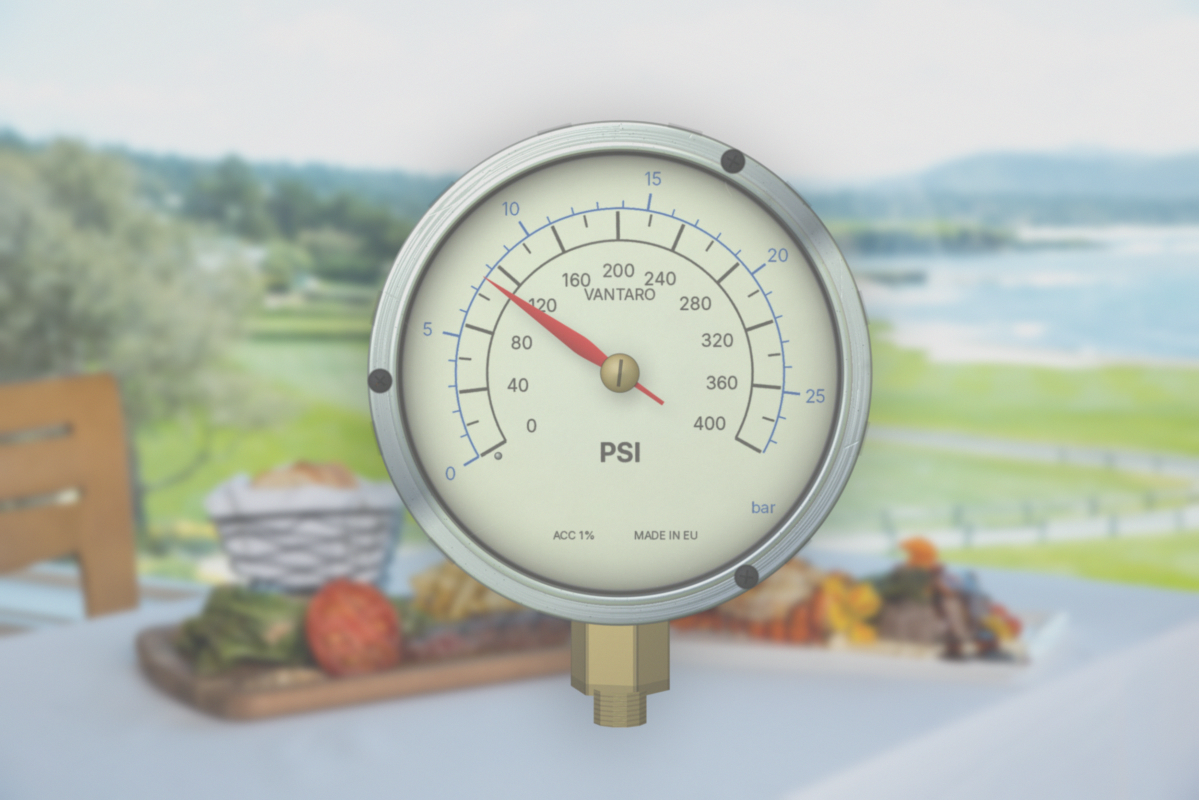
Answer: 110psi
